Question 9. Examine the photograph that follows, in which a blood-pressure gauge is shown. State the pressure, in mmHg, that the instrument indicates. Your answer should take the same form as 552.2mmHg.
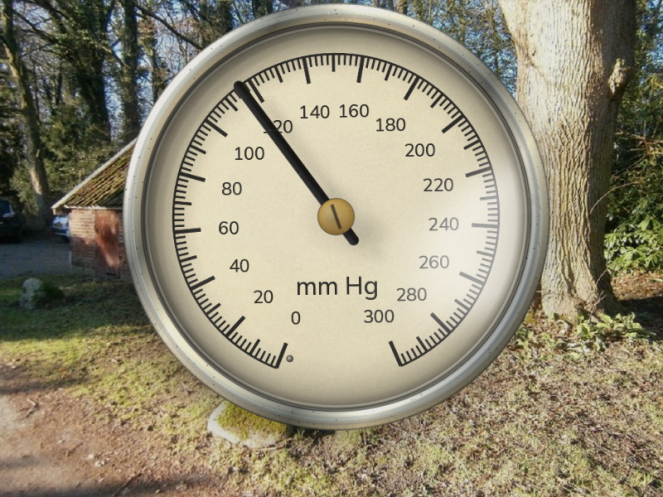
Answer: 116mmHg
